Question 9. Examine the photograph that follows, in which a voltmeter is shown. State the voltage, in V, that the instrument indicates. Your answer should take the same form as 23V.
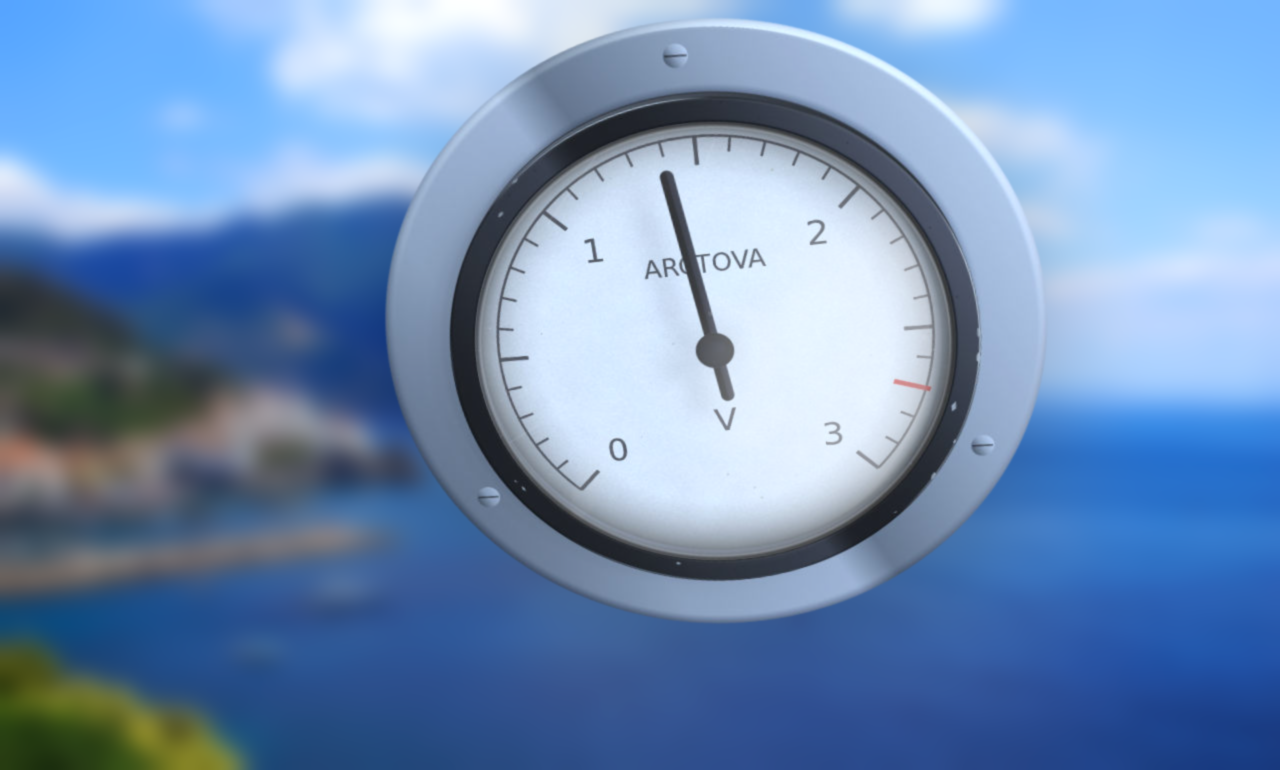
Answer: 1.4V
